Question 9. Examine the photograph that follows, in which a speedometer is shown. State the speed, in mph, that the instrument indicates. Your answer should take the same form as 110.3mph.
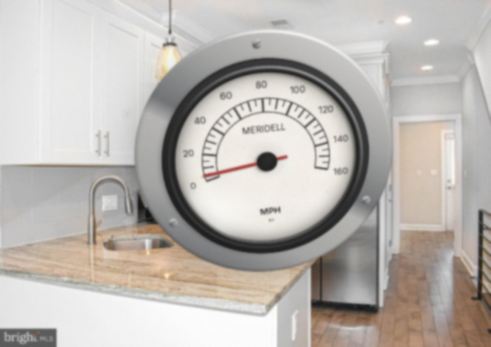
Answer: 5mph
